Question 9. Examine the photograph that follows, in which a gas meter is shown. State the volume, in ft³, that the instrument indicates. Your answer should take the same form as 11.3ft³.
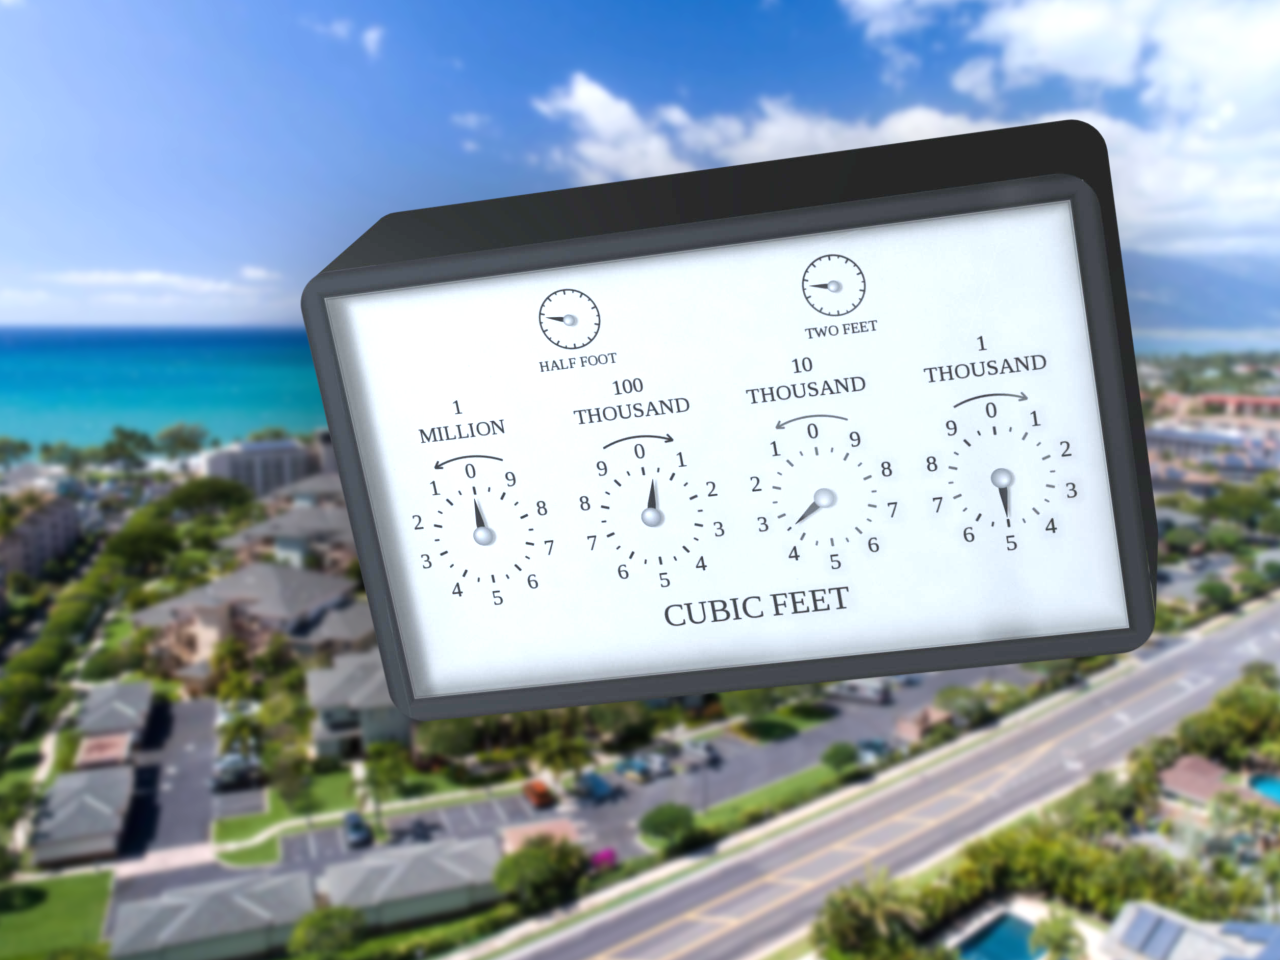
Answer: 3500ft³
